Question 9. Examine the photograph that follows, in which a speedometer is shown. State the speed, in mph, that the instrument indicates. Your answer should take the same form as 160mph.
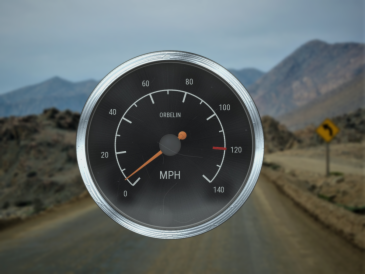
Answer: 5mph
